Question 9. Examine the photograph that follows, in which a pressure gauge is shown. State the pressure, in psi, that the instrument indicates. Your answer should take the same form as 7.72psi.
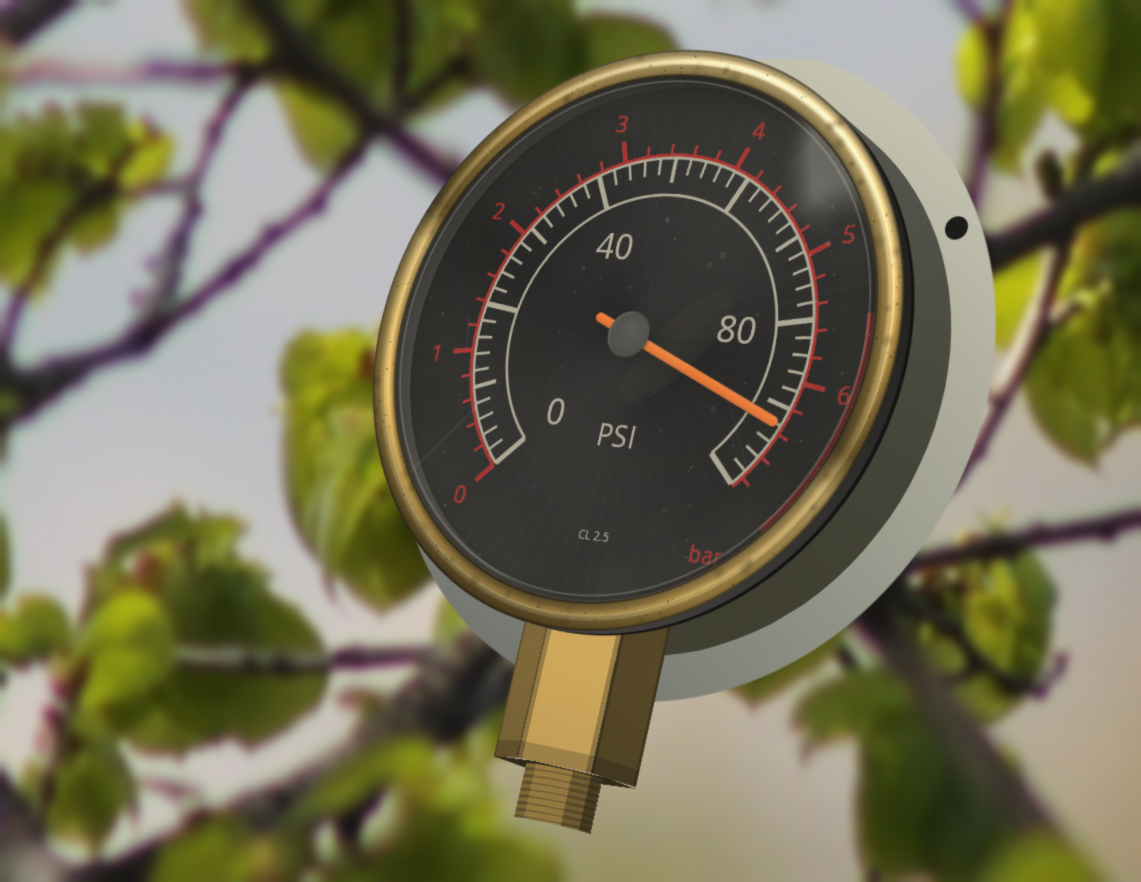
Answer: 92psi
